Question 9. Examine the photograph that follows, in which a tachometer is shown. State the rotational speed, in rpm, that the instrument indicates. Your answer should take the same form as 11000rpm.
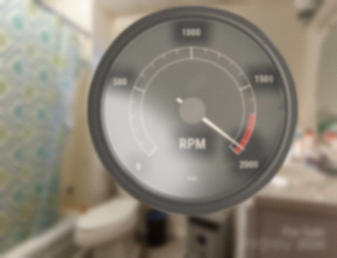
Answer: 1950rpm
